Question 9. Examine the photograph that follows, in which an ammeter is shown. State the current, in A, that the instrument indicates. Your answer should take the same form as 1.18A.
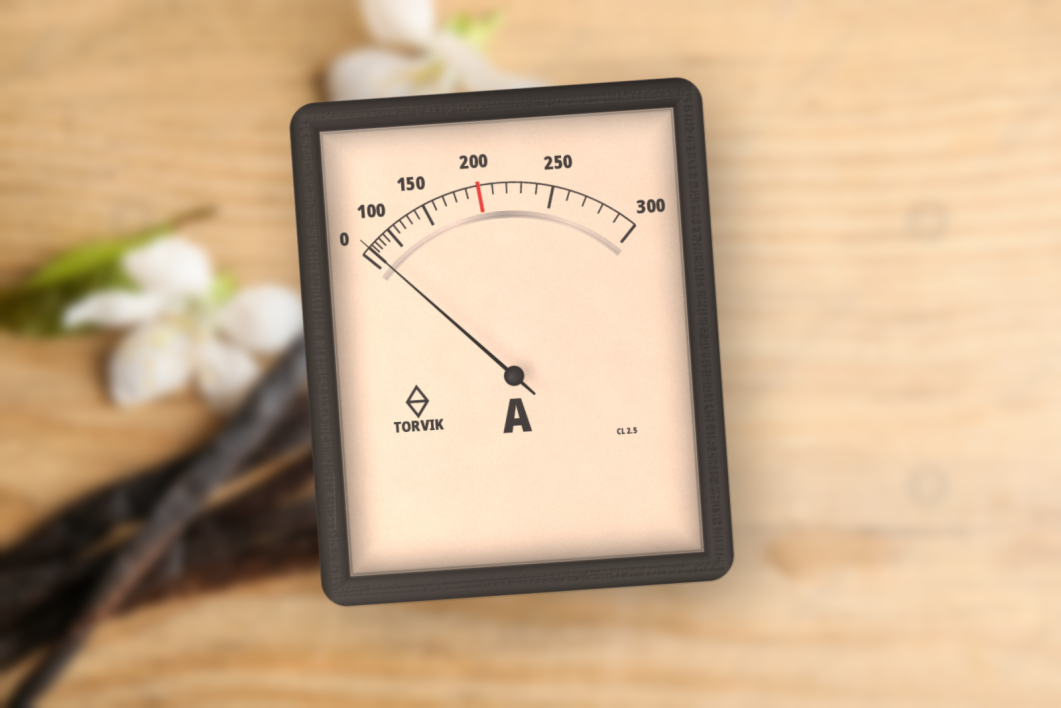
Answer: 50A
